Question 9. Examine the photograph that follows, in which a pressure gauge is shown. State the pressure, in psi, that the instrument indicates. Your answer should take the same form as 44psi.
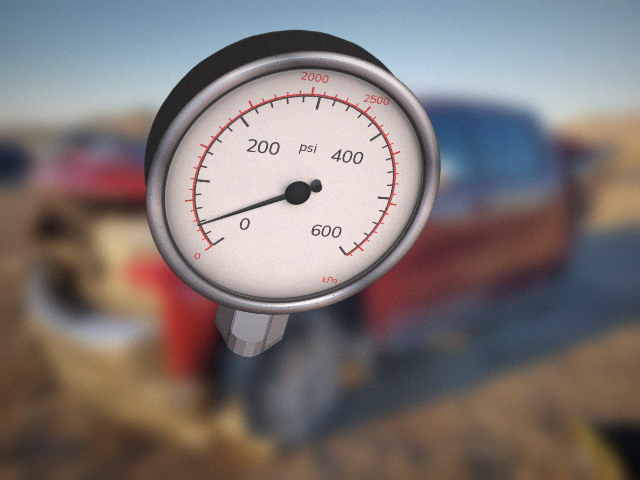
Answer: 40psi
